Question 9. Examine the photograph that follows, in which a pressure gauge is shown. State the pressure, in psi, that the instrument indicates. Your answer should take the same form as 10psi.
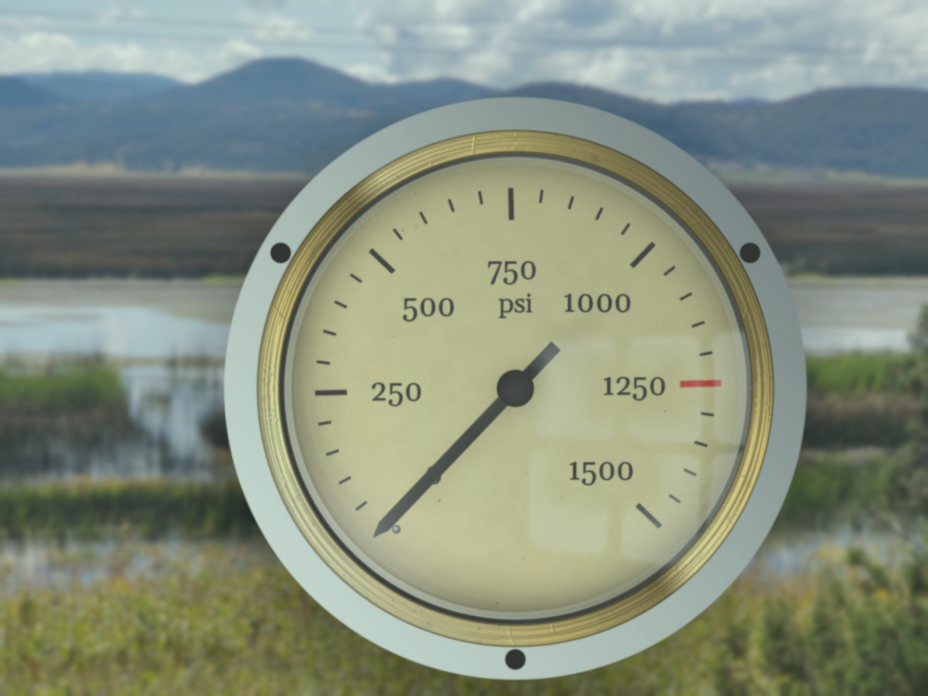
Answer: 0psi
